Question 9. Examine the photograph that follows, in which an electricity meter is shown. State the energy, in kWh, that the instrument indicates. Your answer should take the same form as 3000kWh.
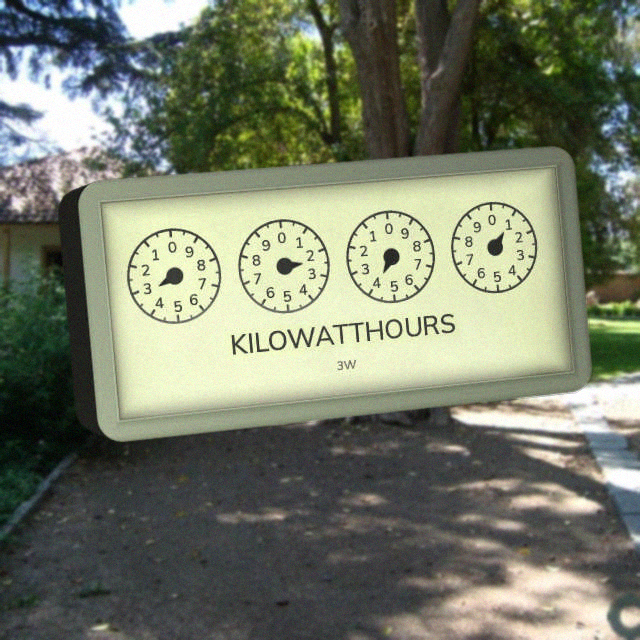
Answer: 3241kWh
